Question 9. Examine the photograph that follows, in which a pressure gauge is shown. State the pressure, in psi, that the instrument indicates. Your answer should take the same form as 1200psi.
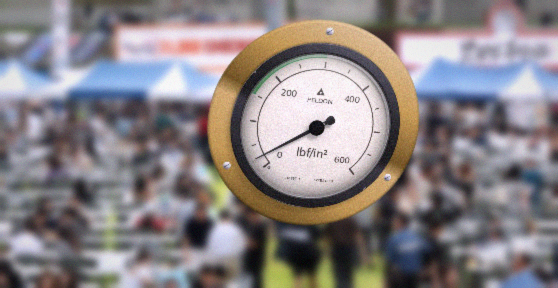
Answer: 25psi
